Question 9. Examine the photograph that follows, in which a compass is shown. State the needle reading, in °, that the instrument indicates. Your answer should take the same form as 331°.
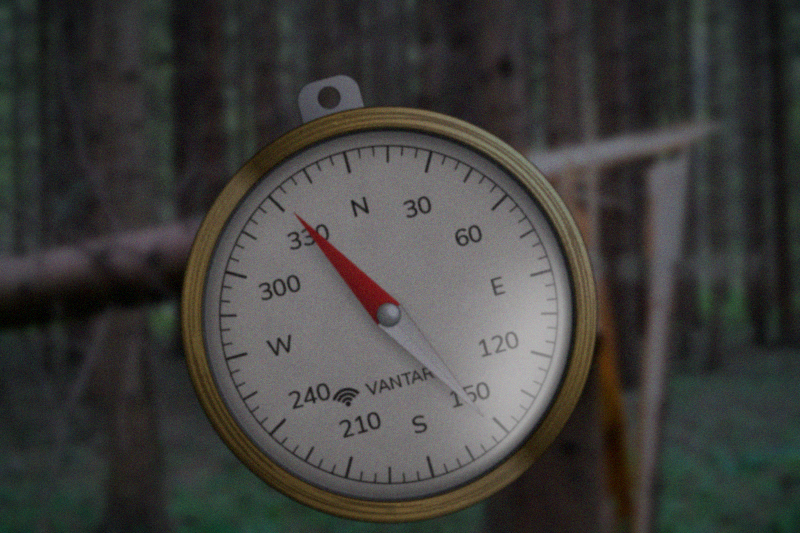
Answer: 332.5°
